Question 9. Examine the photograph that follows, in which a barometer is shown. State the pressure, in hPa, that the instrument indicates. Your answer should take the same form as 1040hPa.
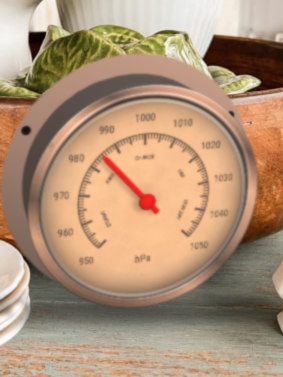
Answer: 985hPa
